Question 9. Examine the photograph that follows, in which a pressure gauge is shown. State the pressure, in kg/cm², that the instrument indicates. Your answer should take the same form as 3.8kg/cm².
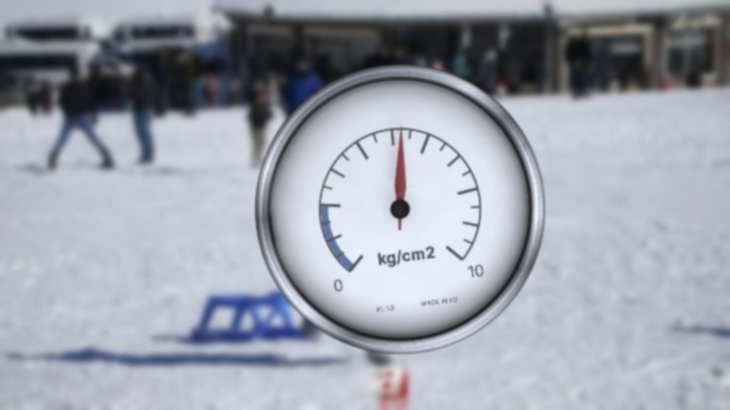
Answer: 5.25kg/cm²
